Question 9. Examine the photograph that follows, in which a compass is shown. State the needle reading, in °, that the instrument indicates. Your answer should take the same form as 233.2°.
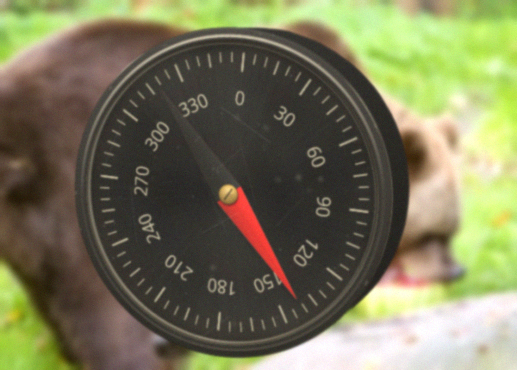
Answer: 140°
